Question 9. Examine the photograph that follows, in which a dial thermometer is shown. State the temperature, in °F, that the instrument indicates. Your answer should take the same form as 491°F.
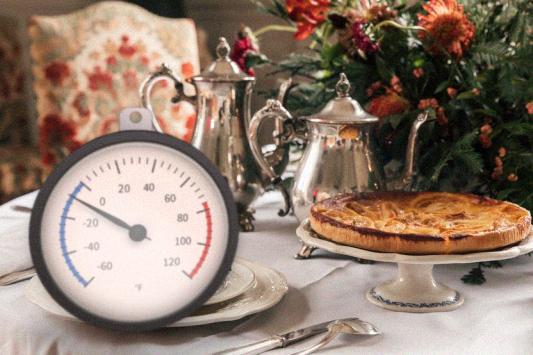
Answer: -8°F
